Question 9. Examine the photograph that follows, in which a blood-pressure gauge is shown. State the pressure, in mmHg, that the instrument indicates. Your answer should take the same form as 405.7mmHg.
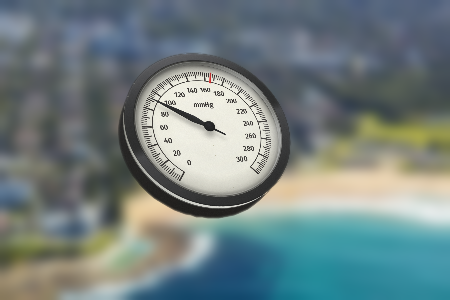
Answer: 90mmHg
